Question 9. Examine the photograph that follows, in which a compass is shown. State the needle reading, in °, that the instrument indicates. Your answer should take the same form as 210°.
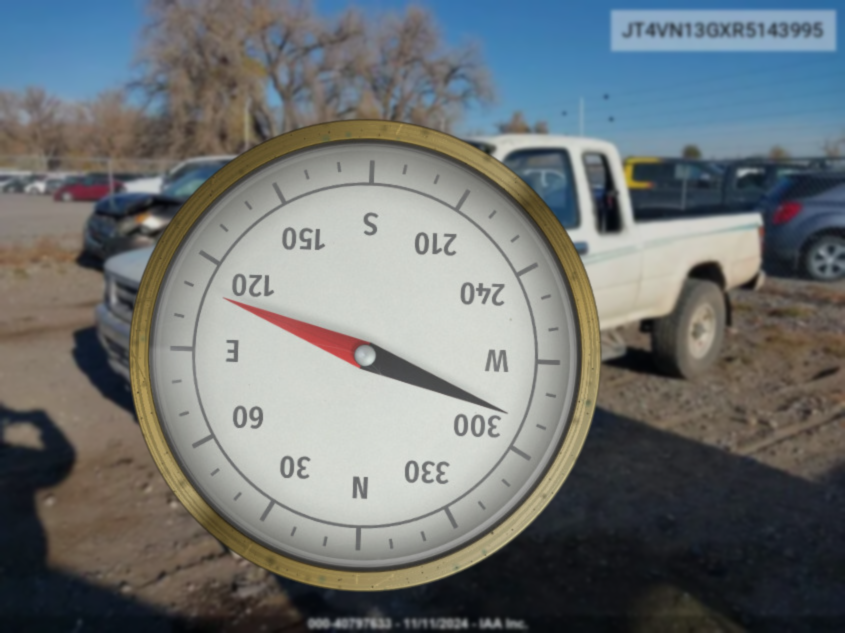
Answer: 110°
